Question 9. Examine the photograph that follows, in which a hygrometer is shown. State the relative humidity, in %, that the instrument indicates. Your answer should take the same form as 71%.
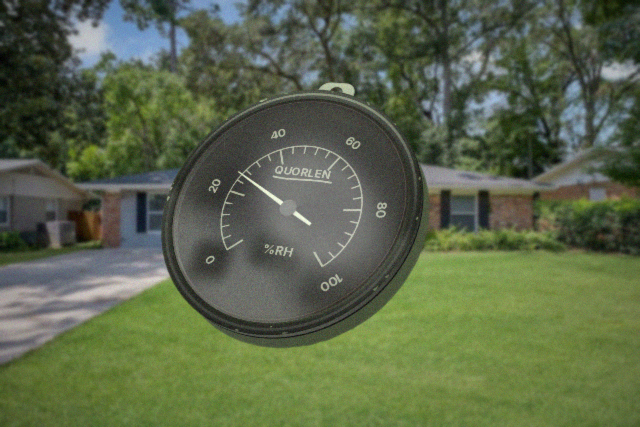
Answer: 26%
